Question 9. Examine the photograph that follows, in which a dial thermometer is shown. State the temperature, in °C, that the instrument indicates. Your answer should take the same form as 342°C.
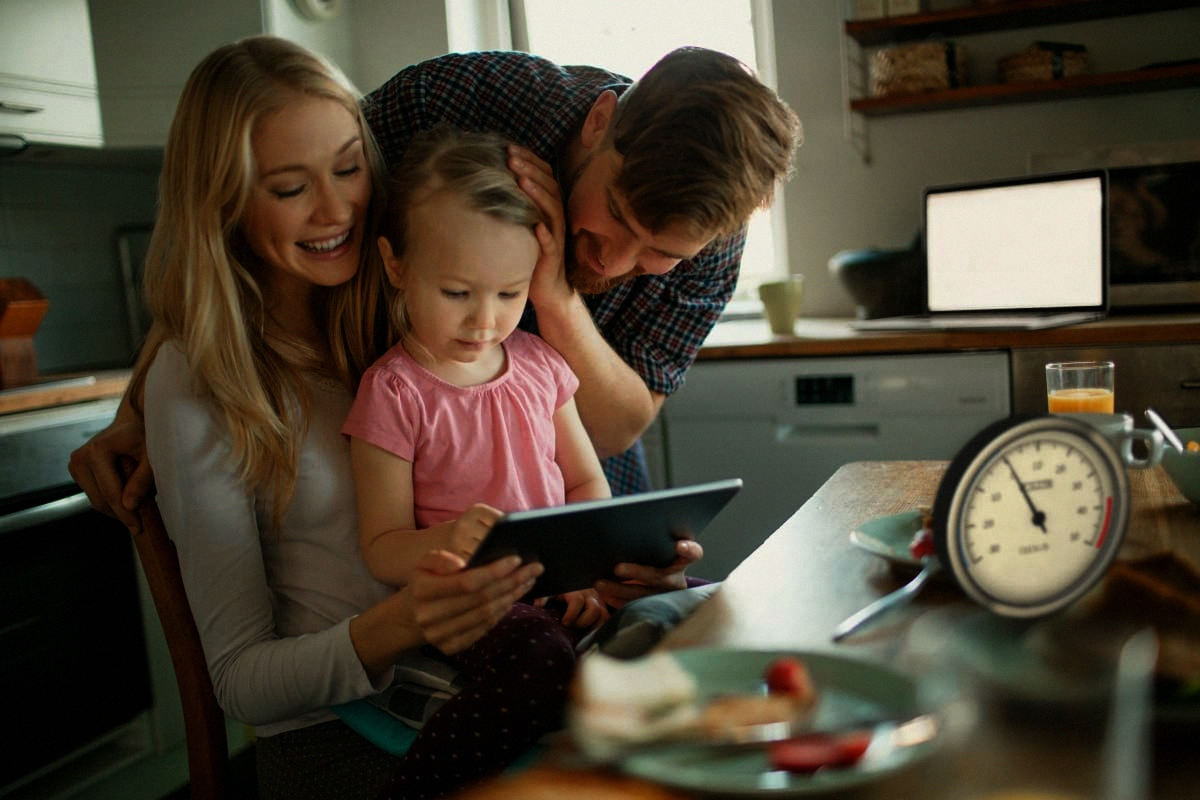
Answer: 0°C
